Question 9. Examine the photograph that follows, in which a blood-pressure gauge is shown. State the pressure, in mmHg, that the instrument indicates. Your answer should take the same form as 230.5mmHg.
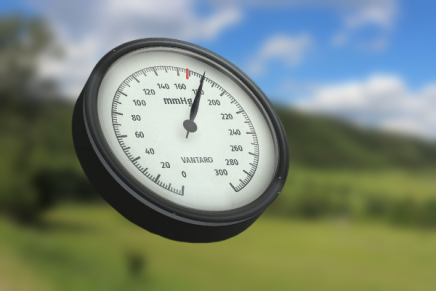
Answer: 180mmHg
